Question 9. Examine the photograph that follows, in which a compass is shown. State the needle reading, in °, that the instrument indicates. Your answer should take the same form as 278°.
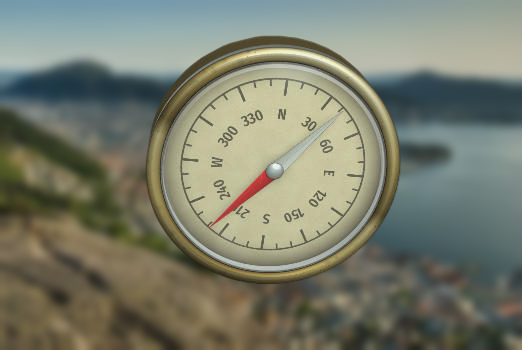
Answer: 220°
